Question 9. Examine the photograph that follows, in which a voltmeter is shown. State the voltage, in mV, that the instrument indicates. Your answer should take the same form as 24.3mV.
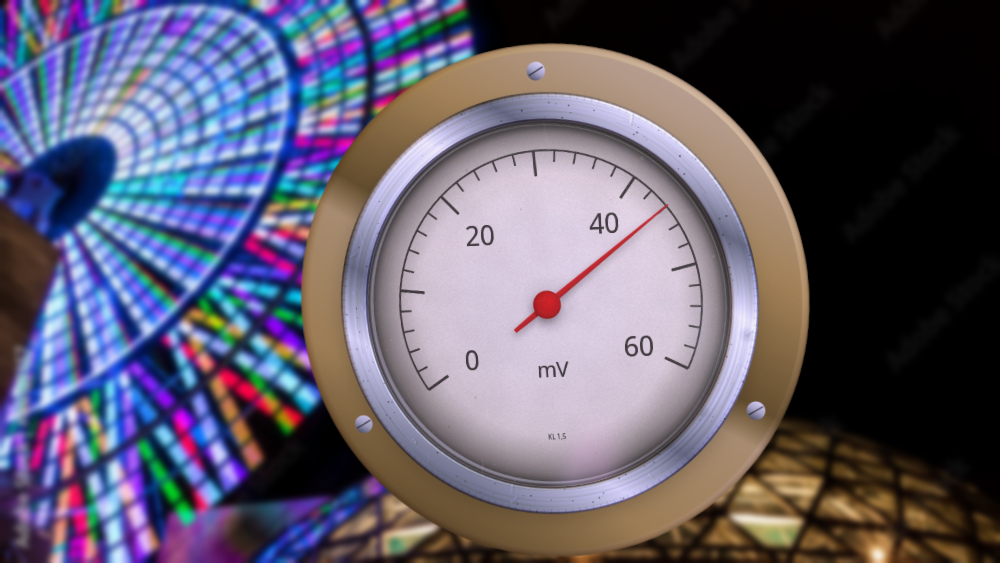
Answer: 44mV
